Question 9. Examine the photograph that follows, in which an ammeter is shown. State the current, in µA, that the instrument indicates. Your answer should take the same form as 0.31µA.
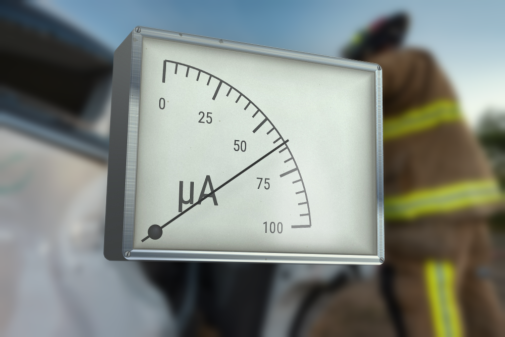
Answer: 62.5µA
